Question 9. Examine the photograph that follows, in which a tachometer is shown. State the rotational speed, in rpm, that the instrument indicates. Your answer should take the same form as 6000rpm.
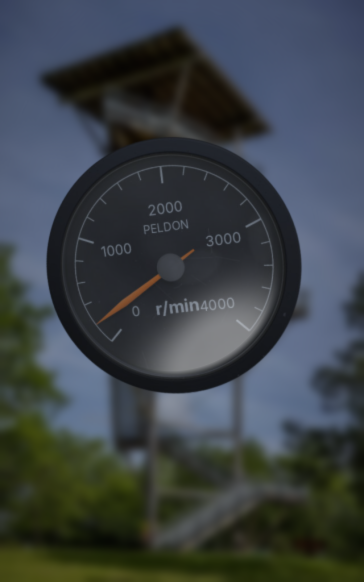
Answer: 200rpm
